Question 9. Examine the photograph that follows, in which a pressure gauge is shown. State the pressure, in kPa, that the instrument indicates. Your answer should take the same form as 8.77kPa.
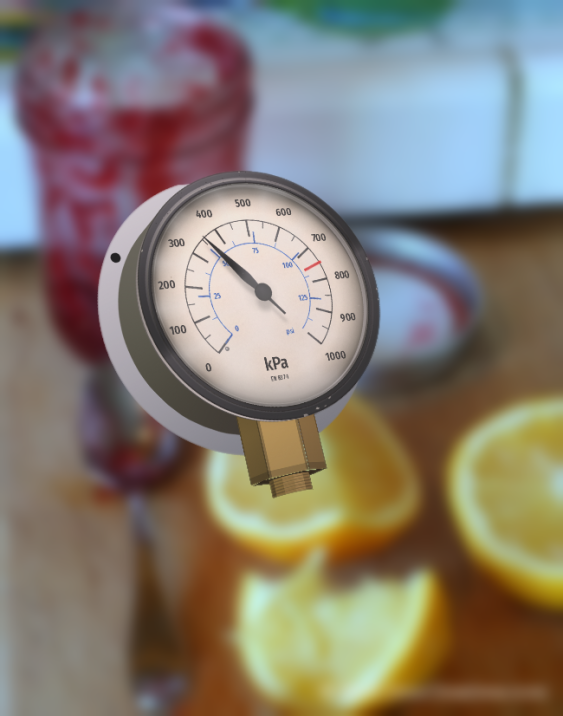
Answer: 350kPa
